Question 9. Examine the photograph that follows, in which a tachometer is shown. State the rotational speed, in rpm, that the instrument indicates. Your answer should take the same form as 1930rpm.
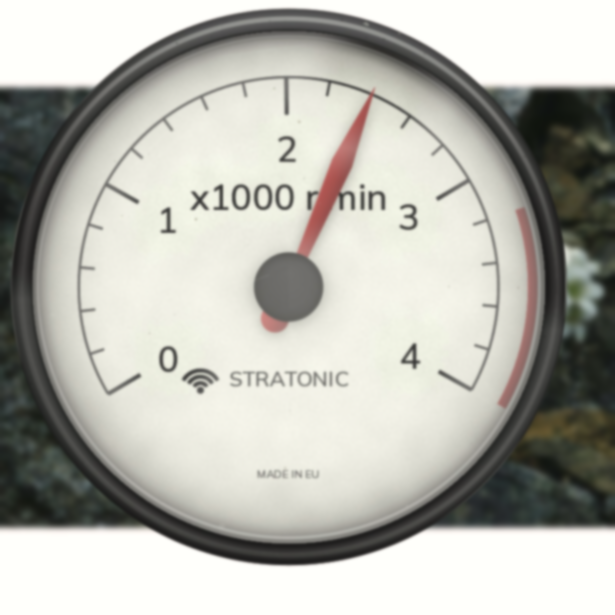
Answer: 2400rpm
